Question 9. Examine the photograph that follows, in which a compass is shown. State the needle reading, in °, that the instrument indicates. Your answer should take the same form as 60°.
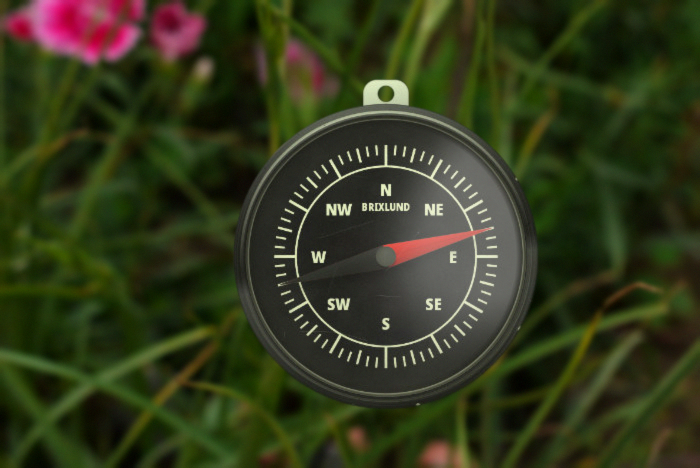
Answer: 75°
